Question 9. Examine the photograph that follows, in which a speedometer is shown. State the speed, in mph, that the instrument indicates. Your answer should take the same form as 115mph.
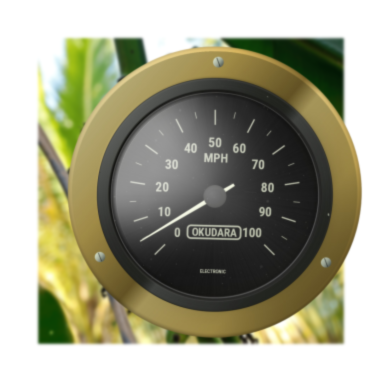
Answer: 5mph
